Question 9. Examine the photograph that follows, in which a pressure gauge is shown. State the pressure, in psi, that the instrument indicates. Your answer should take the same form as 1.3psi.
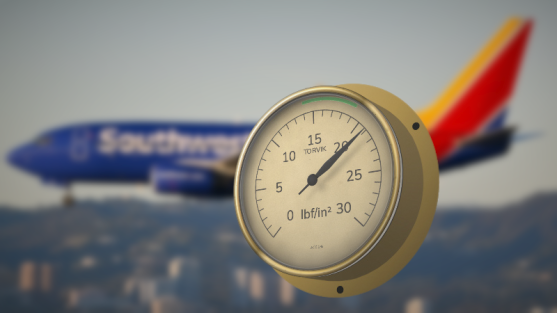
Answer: 21psi
